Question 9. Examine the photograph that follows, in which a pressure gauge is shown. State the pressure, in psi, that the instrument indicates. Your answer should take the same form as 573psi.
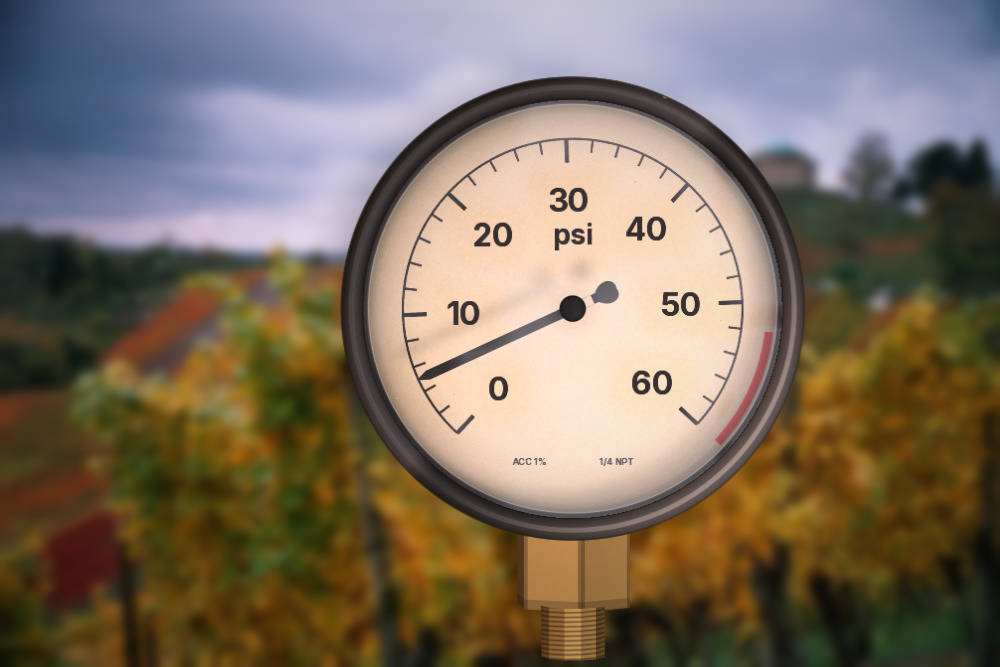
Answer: 5psi
